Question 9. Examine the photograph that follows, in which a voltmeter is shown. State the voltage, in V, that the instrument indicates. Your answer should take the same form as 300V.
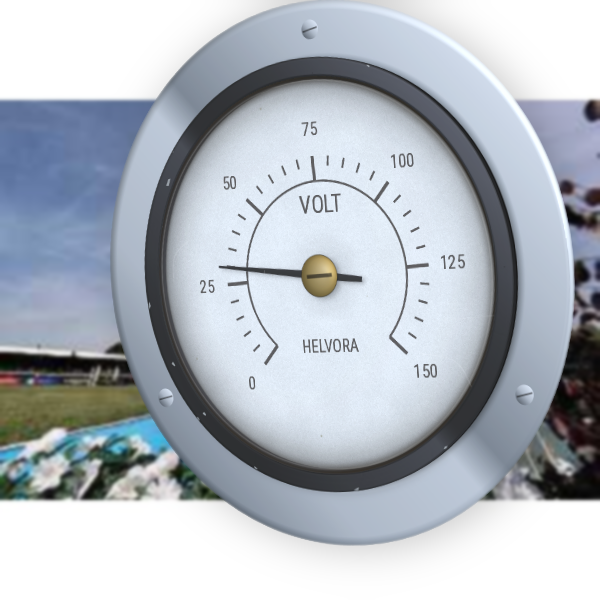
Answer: 30V
